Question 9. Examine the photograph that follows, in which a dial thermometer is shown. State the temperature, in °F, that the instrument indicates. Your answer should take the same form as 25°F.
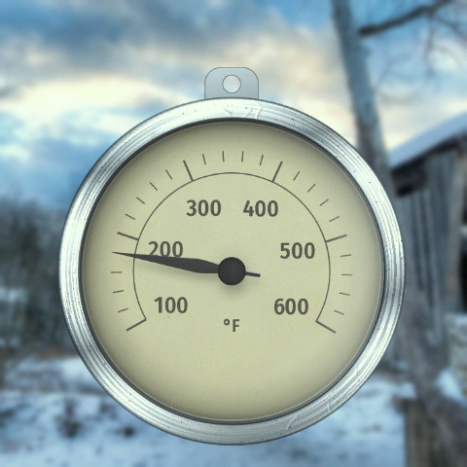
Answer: 180°F
